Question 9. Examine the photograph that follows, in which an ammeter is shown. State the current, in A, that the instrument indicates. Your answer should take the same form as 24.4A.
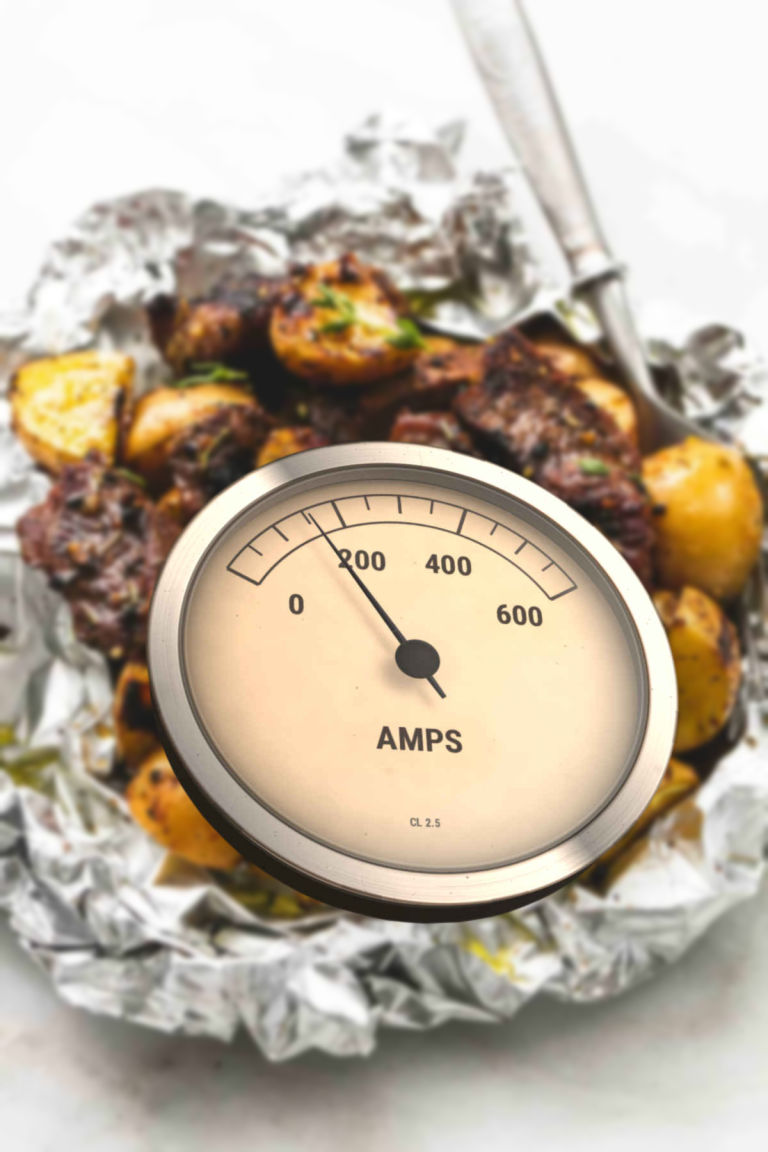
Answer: 150A
